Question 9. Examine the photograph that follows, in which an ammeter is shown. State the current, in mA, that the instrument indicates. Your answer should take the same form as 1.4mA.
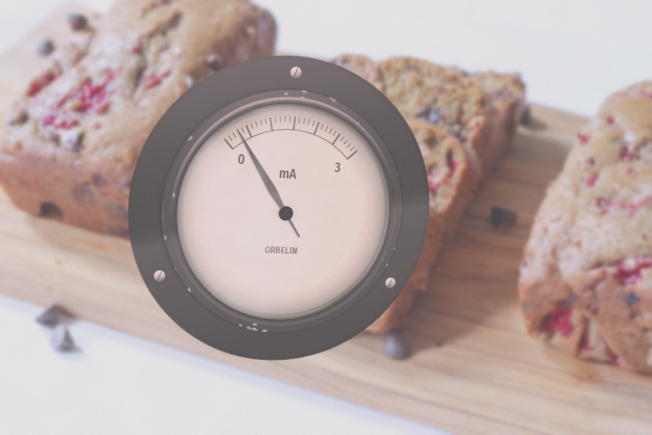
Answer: 0.3mA
